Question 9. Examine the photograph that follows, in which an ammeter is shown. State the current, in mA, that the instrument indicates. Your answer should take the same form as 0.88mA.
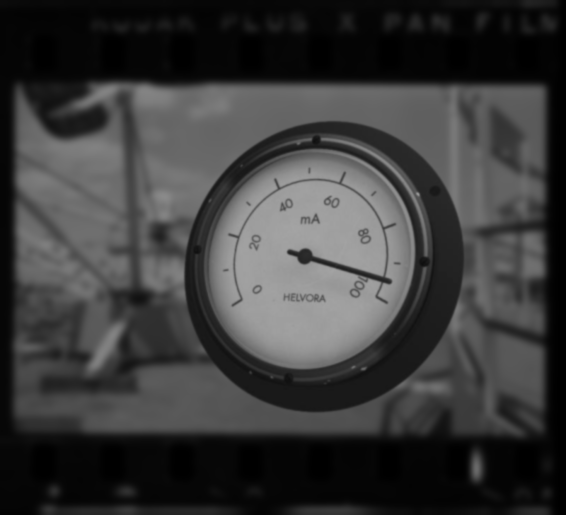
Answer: 95mA
